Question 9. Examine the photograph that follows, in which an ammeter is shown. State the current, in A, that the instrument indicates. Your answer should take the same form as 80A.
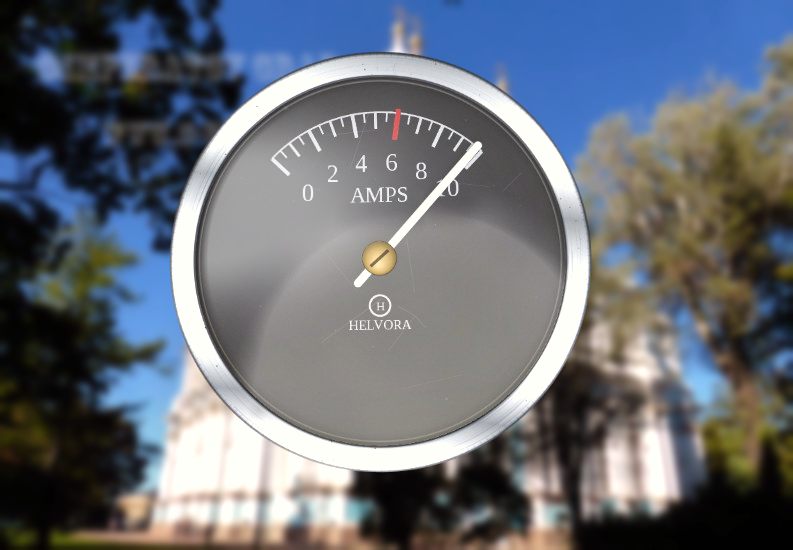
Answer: 9.75A
